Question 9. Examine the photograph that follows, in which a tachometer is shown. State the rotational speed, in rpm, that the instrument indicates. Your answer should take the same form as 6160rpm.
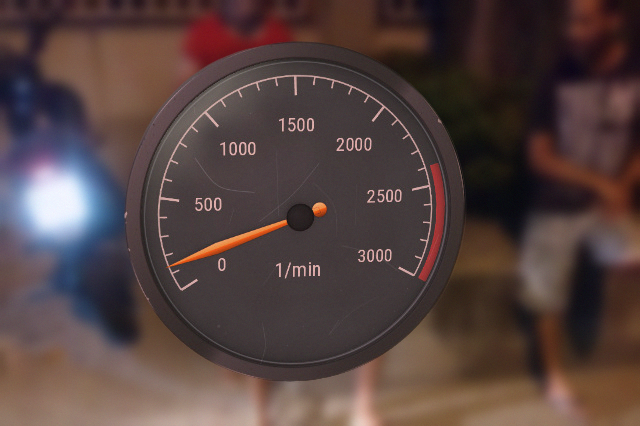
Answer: 150rpm
